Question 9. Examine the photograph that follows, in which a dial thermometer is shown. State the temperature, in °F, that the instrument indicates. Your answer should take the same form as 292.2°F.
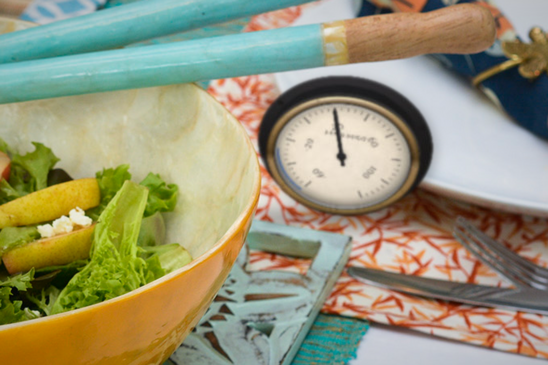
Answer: 20°F
